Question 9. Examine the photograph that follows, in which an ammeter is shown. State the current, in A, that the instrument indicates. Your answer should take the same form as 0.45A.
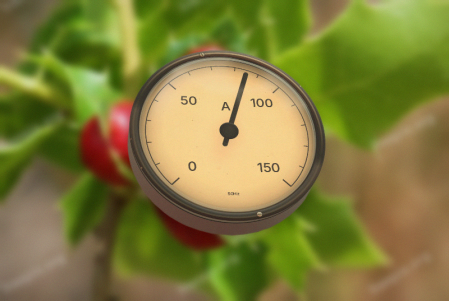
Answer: 85A
